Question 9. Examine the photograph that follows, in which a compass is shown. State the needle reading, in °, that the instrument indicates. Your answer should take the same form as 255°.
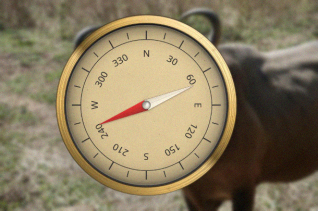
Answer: 247.5°
